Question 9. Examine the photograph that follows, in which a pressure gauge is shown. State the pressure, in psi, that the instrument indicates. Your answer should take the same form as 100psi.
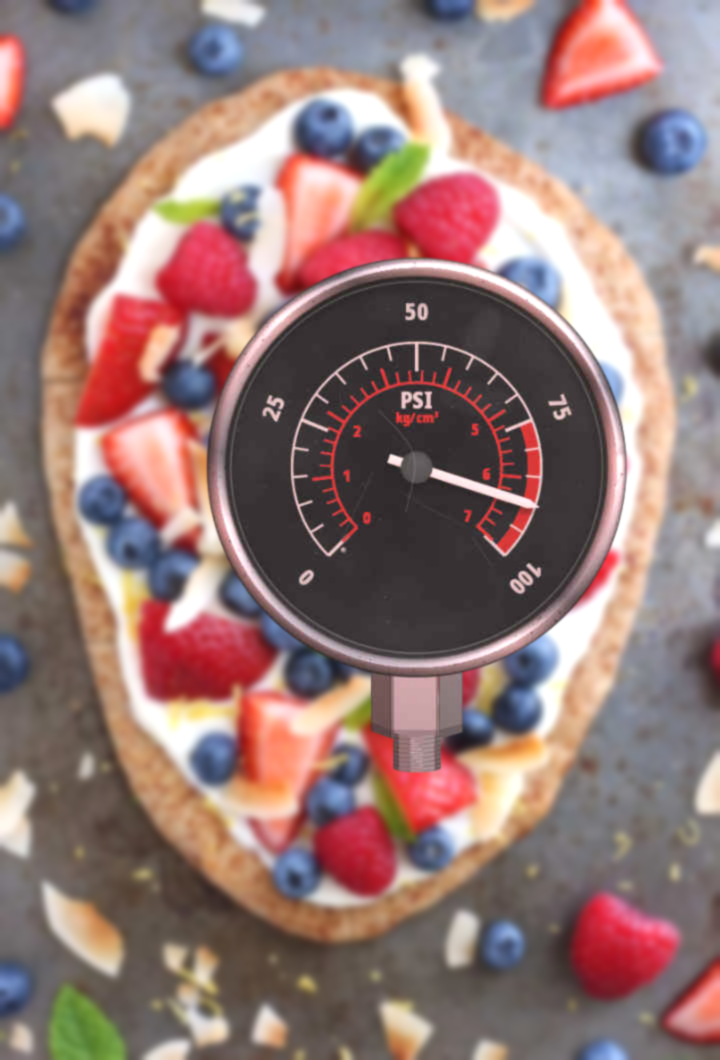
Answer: 90psi
